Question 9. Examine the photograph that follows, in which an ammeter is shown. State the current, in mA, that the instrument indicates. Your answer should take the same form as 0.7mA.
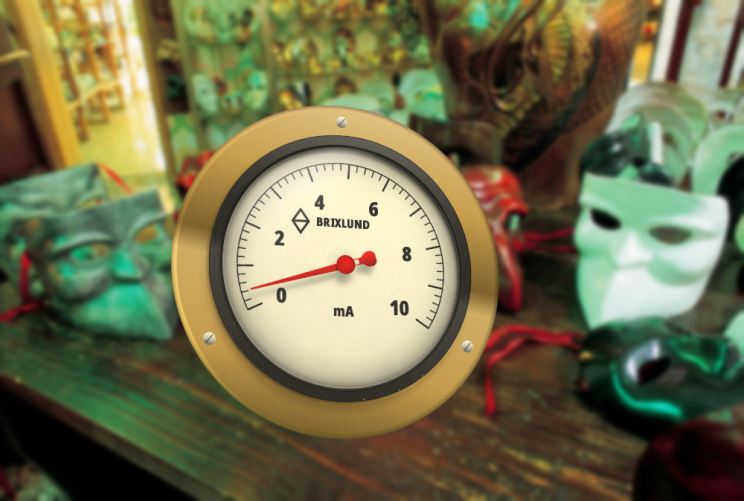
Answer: 0.4mA
